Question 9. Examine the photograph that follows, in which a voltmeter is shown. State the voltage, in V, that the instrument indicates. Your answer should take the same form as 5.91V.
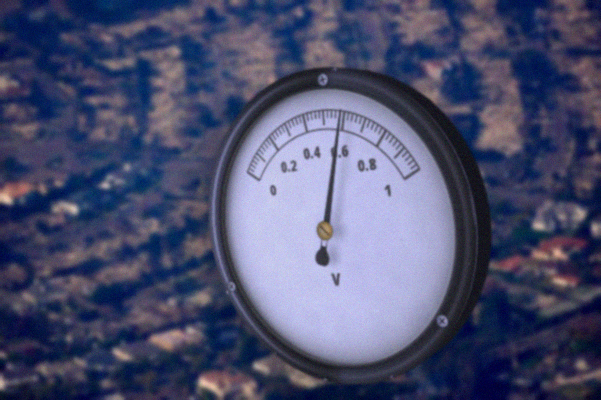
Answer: 0.6V
